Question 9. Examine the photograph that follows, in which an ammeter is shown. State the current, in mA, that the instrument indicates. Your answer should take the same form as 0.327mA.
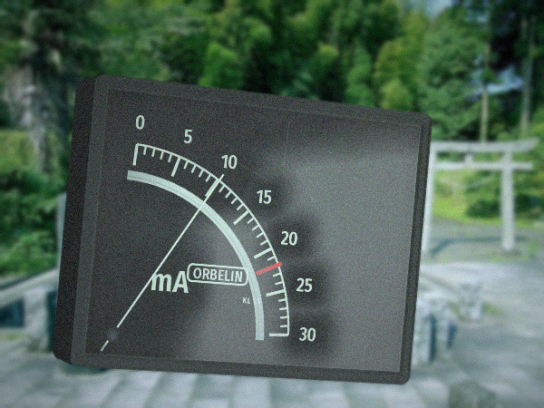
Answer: 10mA
